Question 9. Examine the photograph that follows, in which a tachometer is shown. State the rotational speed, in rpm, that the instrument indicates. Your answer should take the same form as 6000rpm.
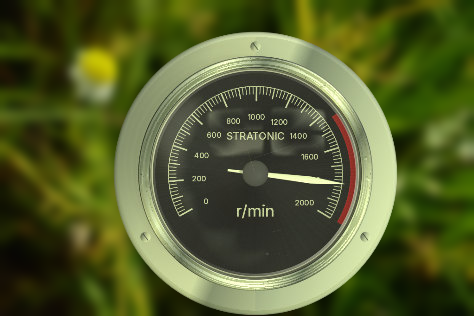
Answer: 1800rpm
